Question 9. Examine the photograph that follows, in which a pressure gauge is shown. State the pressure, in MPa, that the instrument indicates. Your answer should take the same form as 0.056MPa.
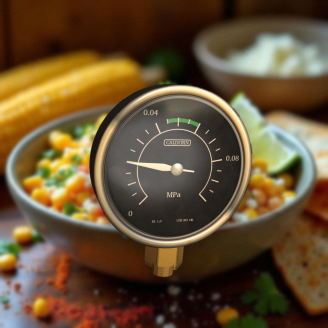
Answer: 0.02MPa
